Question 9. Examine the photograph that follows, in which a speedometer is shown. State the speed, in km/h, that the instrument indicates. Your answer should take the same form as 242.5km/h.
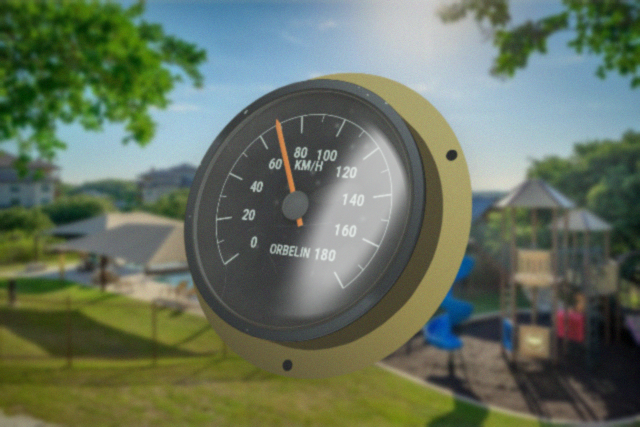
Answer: 70km/h
